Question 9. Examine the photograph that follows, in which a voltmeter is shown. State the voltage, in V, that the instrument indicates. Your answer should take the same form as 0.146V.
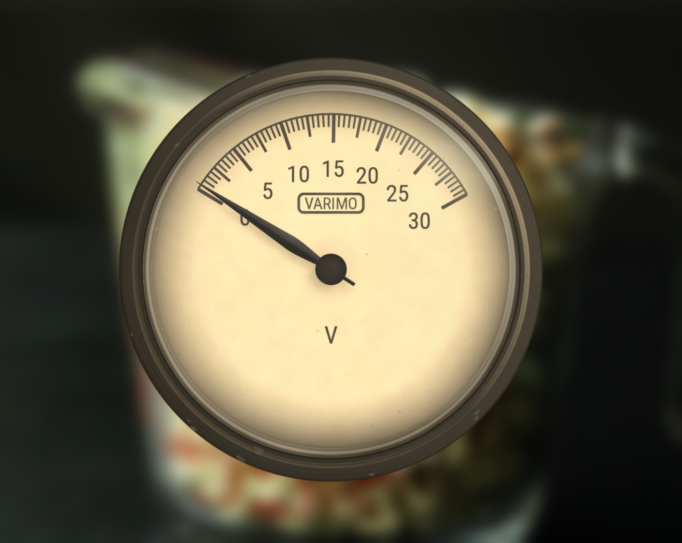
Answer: 0.5V
